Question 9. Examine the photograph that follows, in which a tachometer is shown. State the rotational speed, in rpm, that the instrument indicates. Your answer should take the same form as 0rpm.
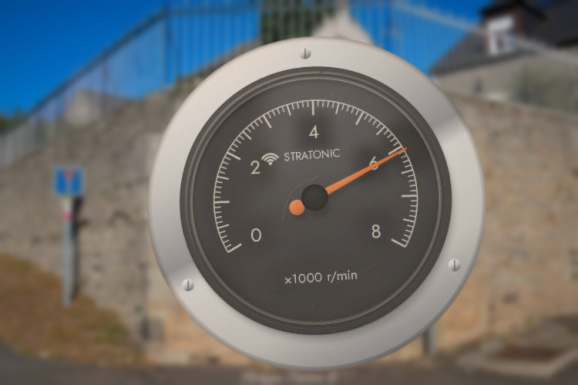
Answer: 6100rpm
